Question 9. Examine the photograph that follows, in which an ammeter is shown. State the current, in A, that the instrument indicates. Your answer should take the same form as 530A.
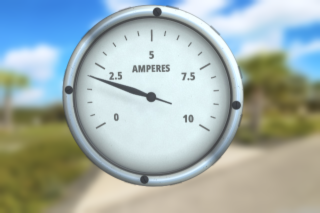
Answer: 2A
